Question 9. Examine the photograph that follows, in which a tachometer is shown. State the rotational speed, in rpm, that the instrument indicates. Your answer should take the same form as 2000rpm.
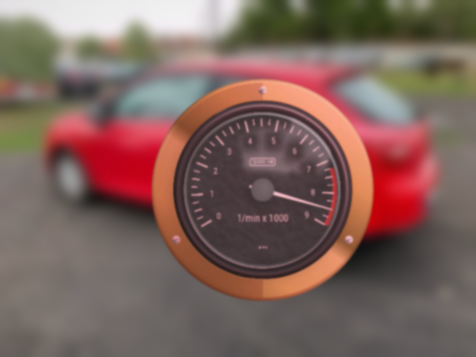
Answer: 8500rpm
